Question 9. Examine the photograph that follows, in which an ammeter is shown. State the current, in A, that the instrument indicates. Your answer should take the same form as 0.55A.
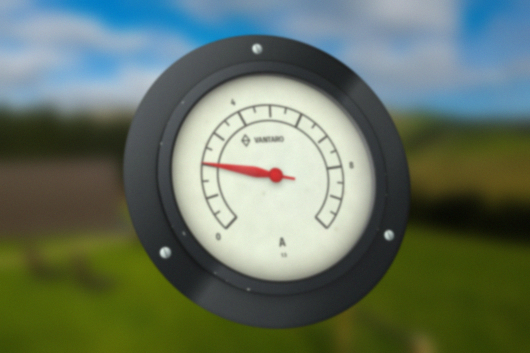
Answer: 2A
